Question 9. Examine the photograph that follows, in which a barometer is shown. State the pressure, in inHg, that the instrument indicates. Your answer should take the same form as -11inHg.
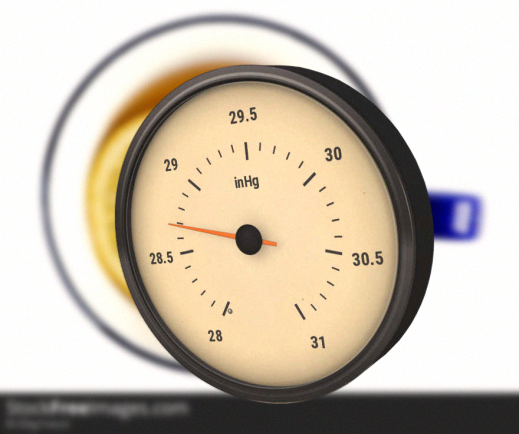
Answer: 28.7inHg
